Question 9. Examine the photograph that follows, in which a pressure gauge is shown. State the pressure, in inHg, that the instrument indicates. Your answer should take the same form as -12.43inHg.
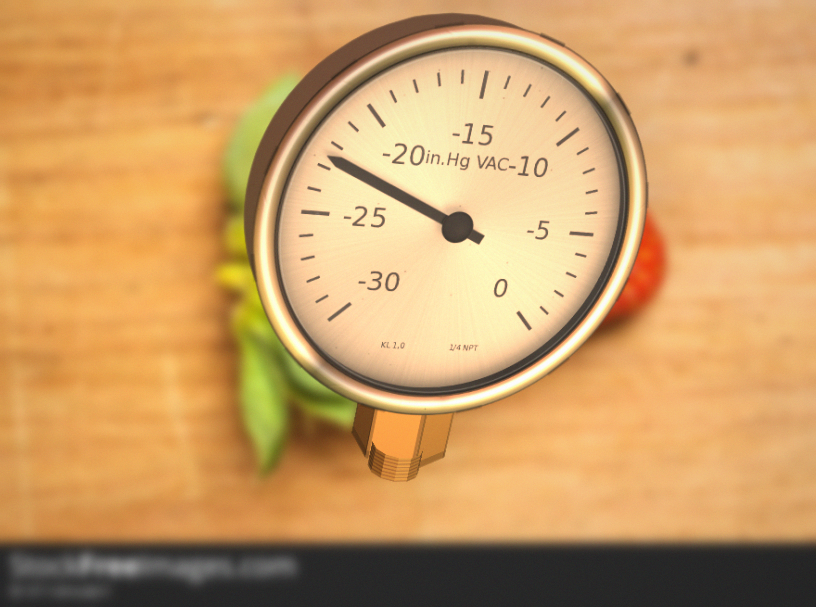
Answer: -22.5inHg
